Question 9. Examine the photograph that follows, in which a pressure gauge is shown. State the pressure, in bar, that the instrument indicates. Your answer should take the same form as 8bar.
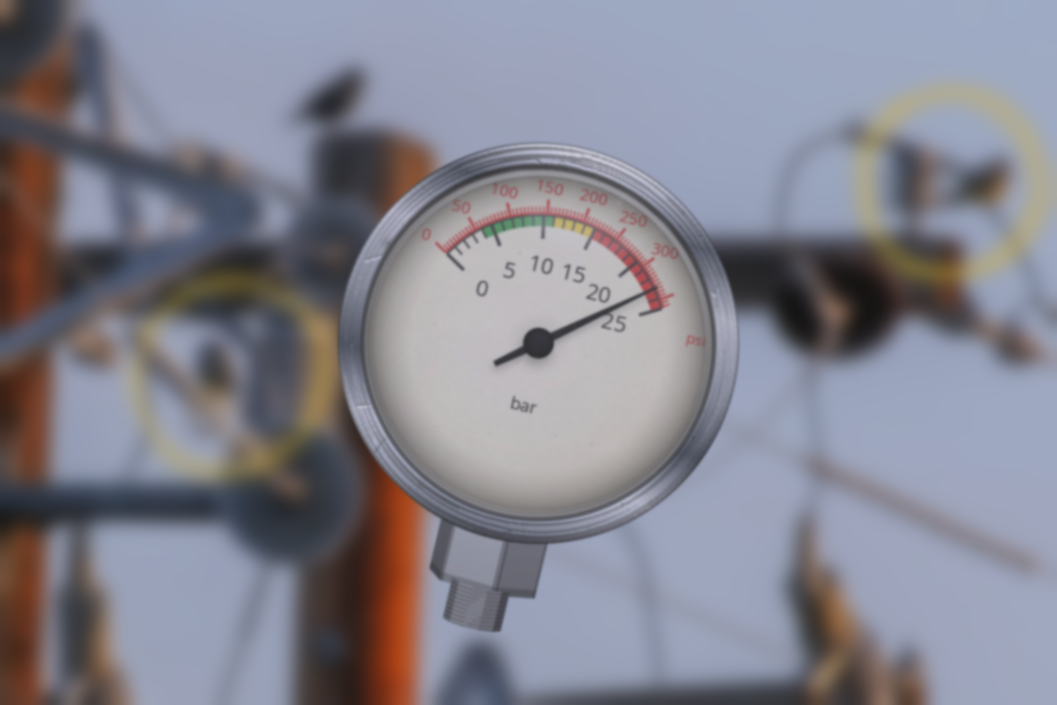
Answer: 23bar
